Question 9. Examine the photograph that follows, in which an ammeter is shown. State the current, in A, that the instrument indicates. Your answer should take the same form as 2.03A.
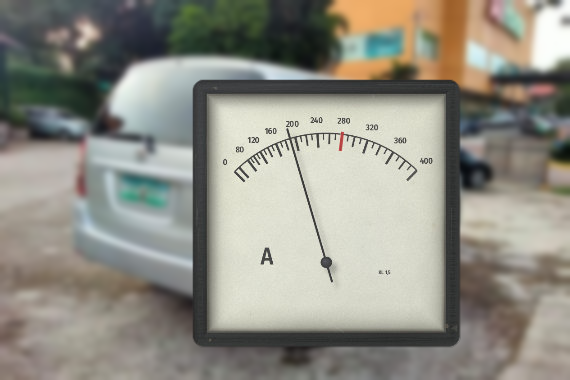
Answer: 190A
